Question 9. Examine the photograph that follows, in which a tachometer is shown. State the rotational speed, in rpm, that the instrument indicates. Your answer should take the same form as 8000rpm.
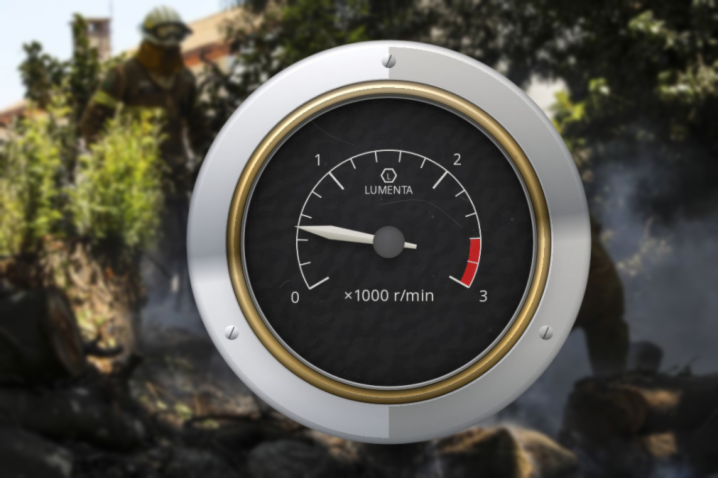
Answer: 500rpm
